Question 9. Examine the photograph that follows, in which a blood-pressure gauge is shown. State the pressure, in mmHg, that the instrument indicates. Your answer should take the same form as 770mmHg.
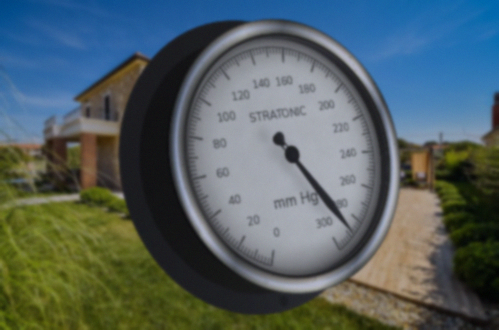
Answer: 290mmHg
